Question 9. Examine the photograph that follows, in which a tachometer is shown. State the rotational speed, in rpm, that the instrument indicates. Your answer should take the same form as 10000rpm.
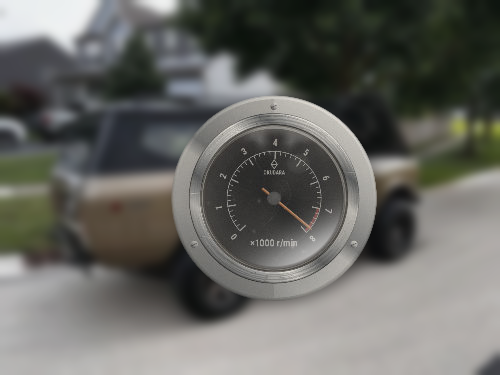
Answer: 7800rpm
